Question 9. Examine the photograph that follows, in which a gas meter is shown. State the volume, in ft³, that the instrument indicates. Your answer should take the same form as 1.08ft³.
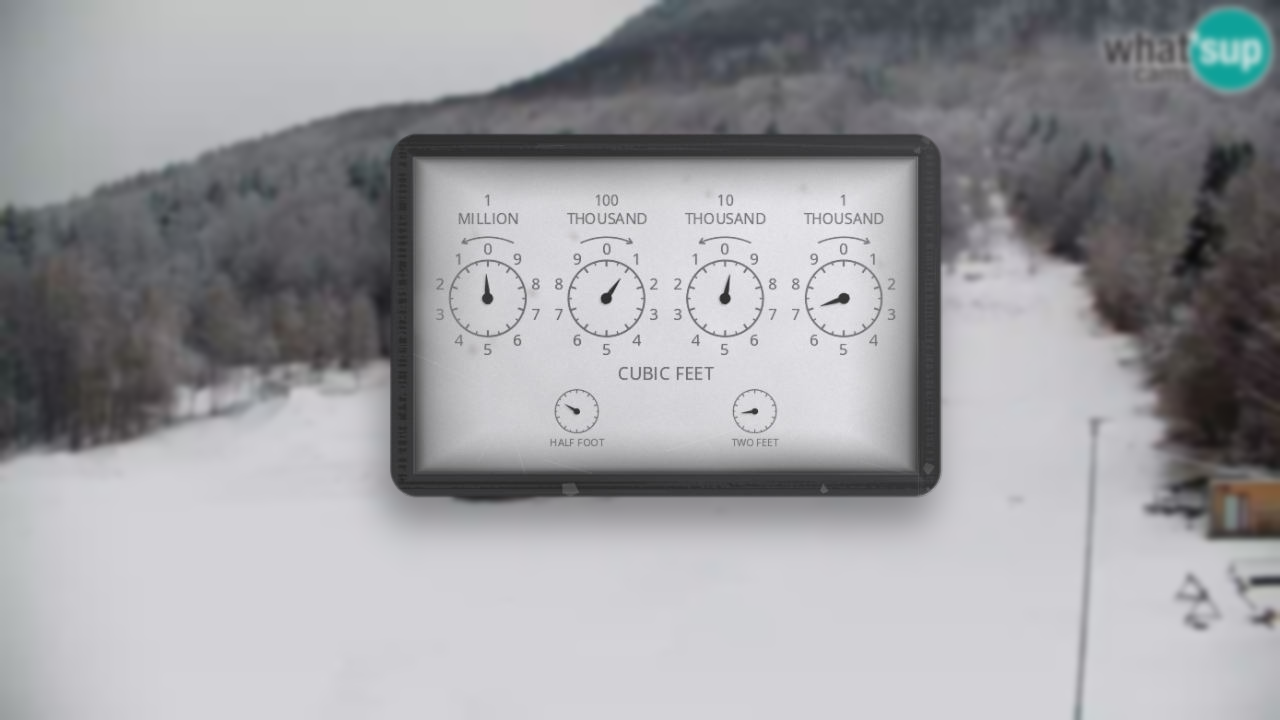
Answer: 9700ft³
